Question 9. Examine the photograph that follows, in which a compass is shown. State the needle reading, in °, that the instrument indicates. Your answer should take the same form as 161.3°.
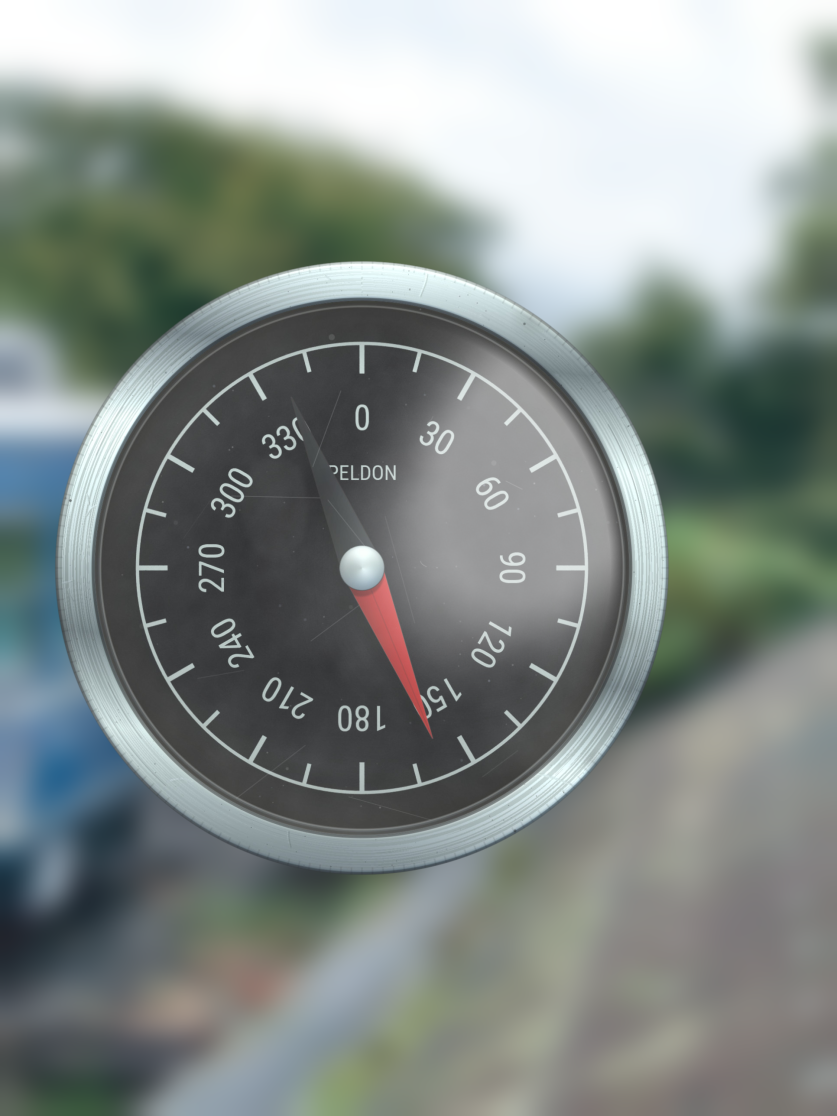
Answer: 157.5°
